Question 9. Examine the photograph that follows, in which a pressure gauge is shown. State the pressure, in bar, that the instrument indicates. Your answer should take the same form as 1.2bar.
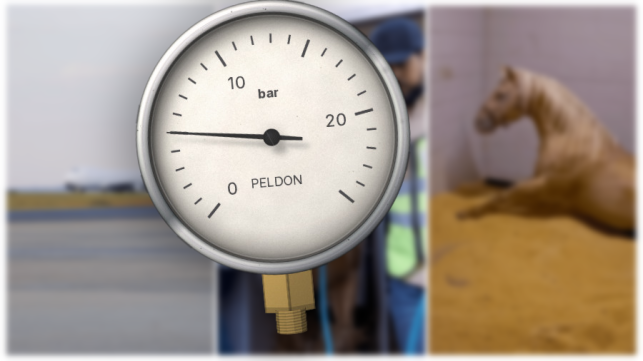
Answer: 5bar
